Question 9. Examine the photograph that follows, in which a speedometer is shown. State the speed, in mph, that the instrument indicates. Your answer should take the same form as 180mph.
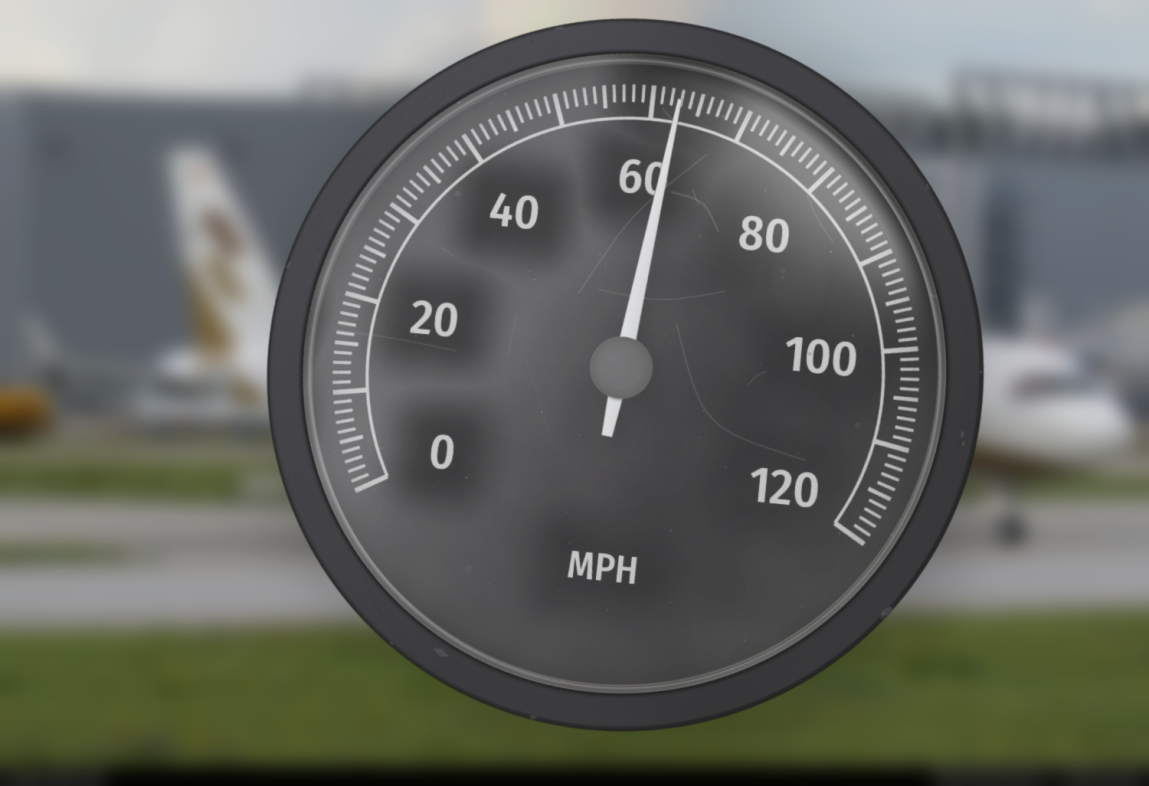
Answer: 63mph
